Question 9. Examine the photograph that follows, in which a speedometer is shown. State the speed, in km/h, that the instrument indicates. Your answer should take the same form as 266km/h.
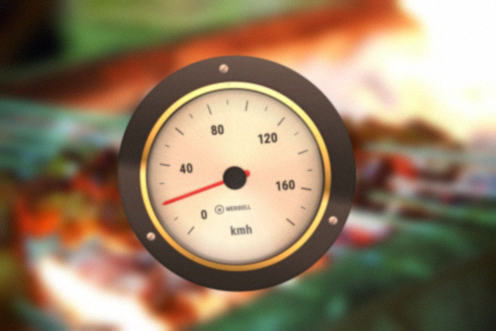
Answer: 20km/h
